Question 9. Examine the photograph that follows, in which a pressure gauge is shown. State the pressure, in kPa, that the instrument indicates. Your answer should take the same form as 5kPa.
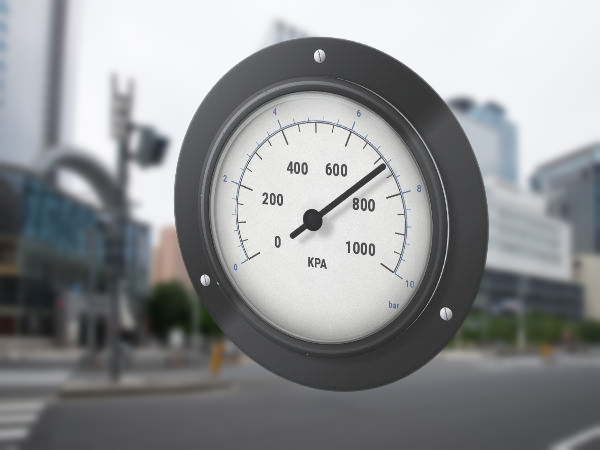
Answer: 725kPa
